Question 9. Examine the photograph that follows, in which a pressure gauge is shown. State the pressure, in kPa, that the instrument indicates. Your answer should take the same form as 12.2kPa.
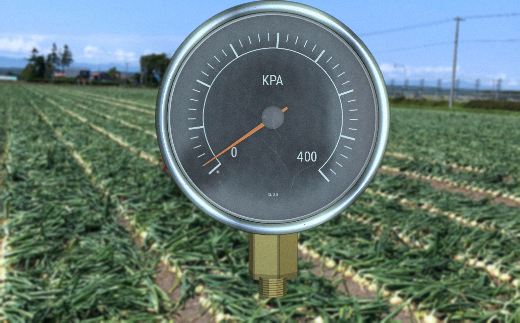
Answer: 10kPa
